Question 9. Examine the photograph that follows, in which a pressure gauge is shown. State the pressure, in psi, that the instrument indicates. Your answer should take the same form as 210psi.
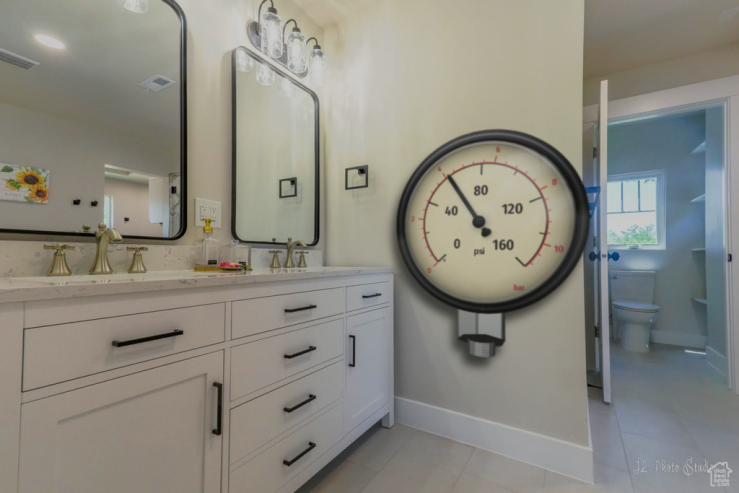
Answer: 60psi
